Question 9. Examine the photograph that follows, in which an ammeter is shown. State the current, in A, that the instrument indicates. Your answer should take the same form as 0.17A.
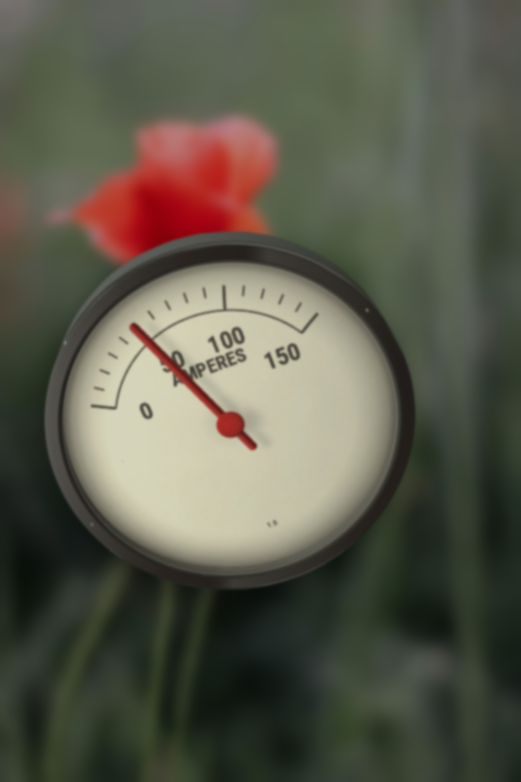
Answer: 50A
